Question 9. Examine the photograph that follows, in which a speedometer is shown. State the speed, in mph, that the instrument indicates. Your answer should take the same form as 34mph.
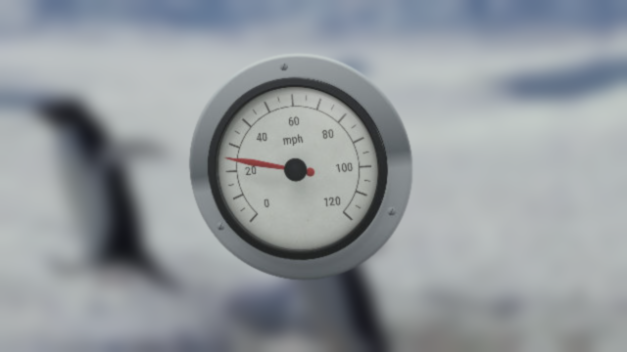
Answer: 25mph
